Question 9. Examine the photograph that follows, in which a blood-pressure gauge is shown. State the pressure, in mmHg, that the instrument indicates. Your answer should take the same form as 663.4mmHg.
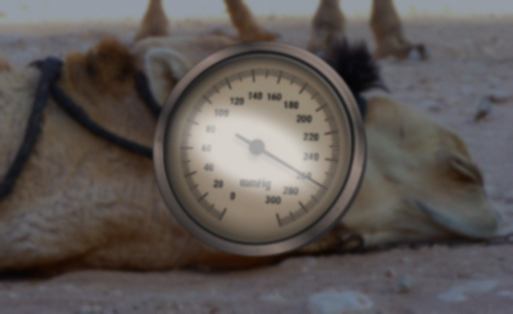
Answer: 260mmHg
